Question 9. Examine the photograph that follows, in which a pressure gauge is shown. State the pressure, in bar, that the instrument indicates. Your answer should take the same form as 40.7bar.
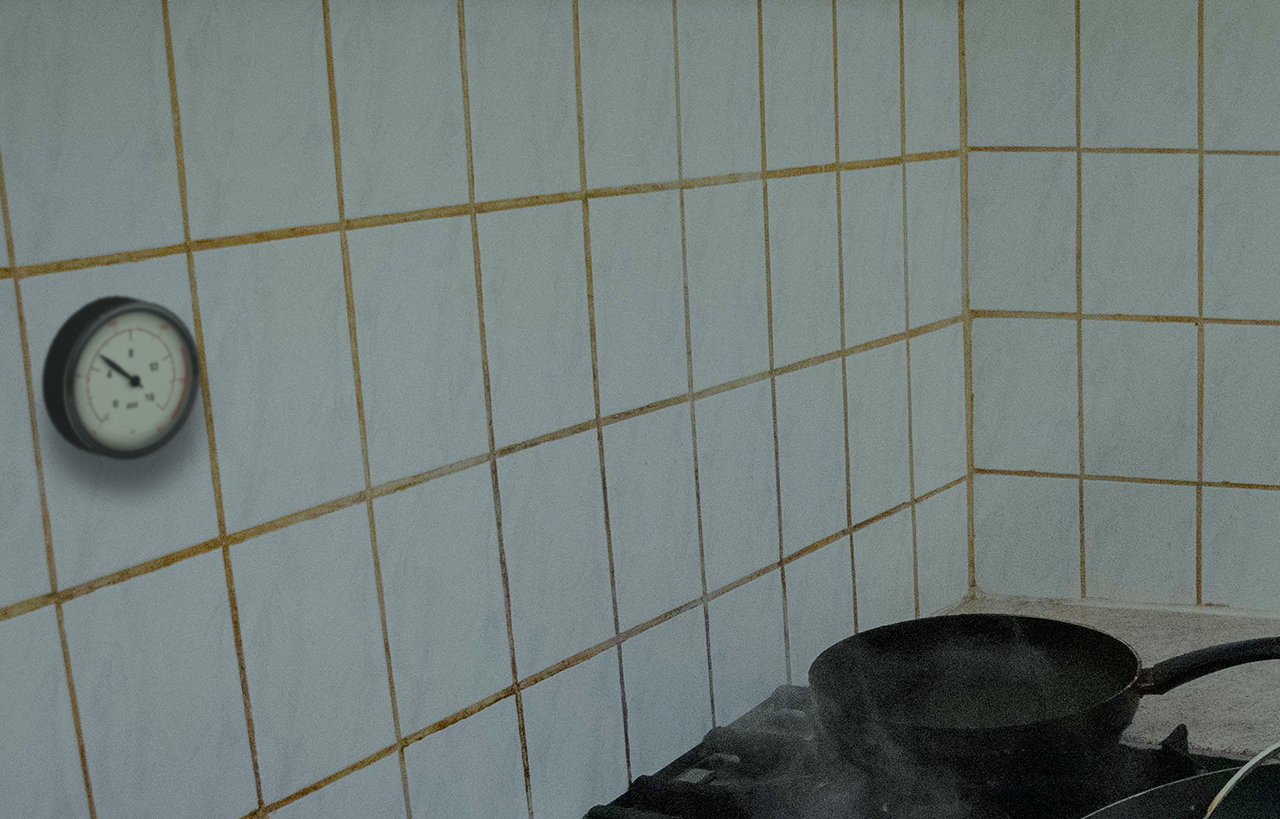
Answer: 5bar
